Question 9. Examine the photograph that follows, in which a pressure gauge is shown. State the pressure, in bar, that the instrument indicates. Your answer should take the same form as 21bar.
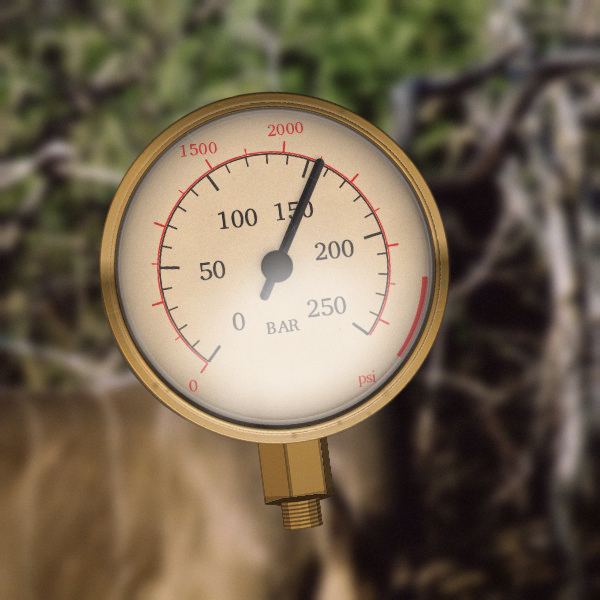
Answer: 155bar
